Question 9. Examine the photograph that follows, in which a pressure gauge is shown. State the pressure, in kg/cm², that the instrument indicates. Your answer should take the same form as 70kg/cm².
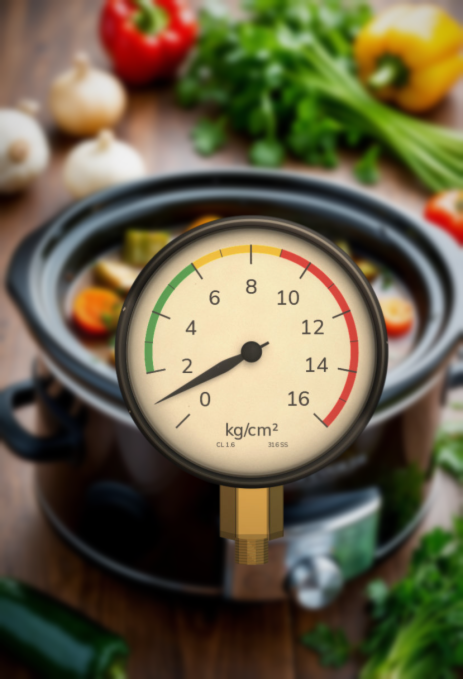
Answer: 1kg/cm²
